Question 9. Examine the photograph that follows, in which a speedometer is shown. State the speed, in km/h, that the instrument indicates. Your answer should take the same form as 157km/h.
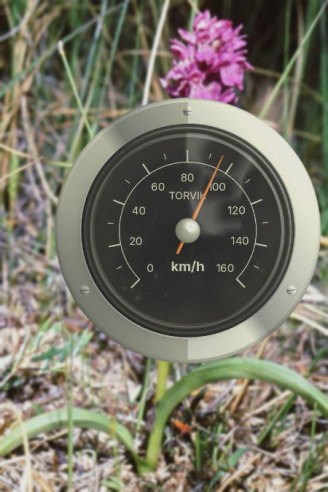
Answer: 95km/h
